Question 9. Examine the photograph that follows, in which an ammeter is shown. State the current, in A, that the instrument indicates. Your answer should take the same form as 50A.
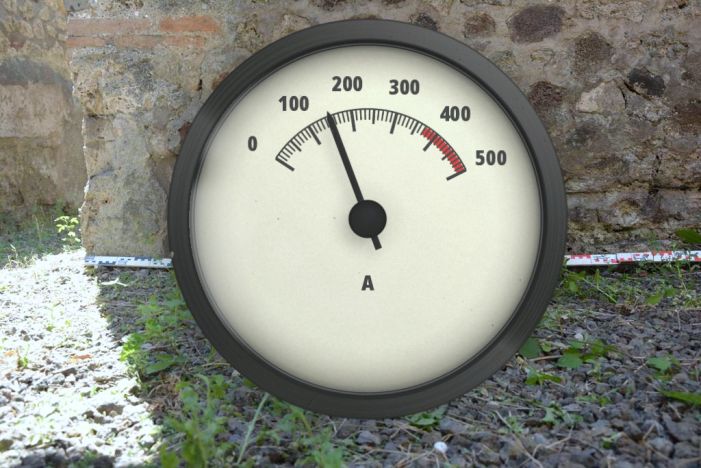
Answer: 150A
